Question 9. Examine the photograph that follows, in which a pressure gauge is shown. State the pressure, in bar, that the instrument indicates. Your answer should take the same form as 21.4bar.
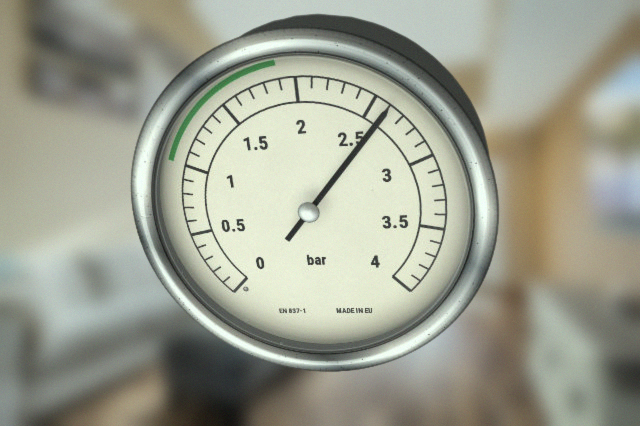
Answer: 2.6bar
